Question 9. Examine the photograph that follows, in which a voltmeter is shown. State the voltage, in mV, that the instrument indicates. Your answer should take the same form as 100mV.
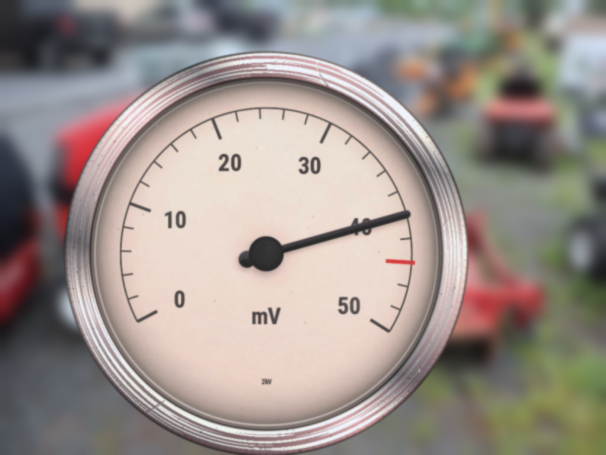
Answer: 40mV
